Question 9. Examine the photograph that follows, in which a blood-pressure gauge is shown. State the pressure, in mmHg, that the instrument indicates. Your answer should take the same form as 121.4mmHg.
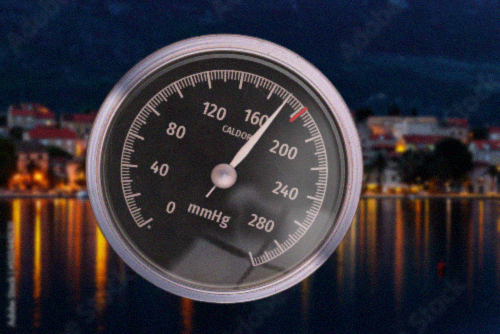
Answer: 170mmHg
